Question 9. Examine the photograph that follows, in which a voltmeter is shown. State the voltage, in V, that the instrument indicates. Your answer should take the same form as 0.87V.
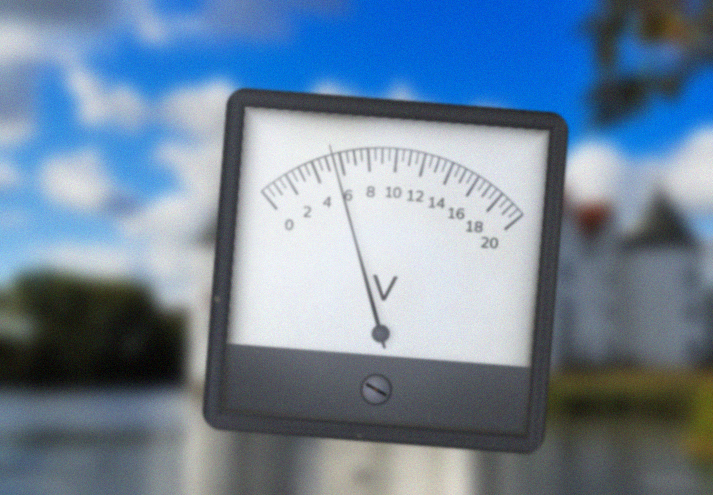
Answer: 5.5V
